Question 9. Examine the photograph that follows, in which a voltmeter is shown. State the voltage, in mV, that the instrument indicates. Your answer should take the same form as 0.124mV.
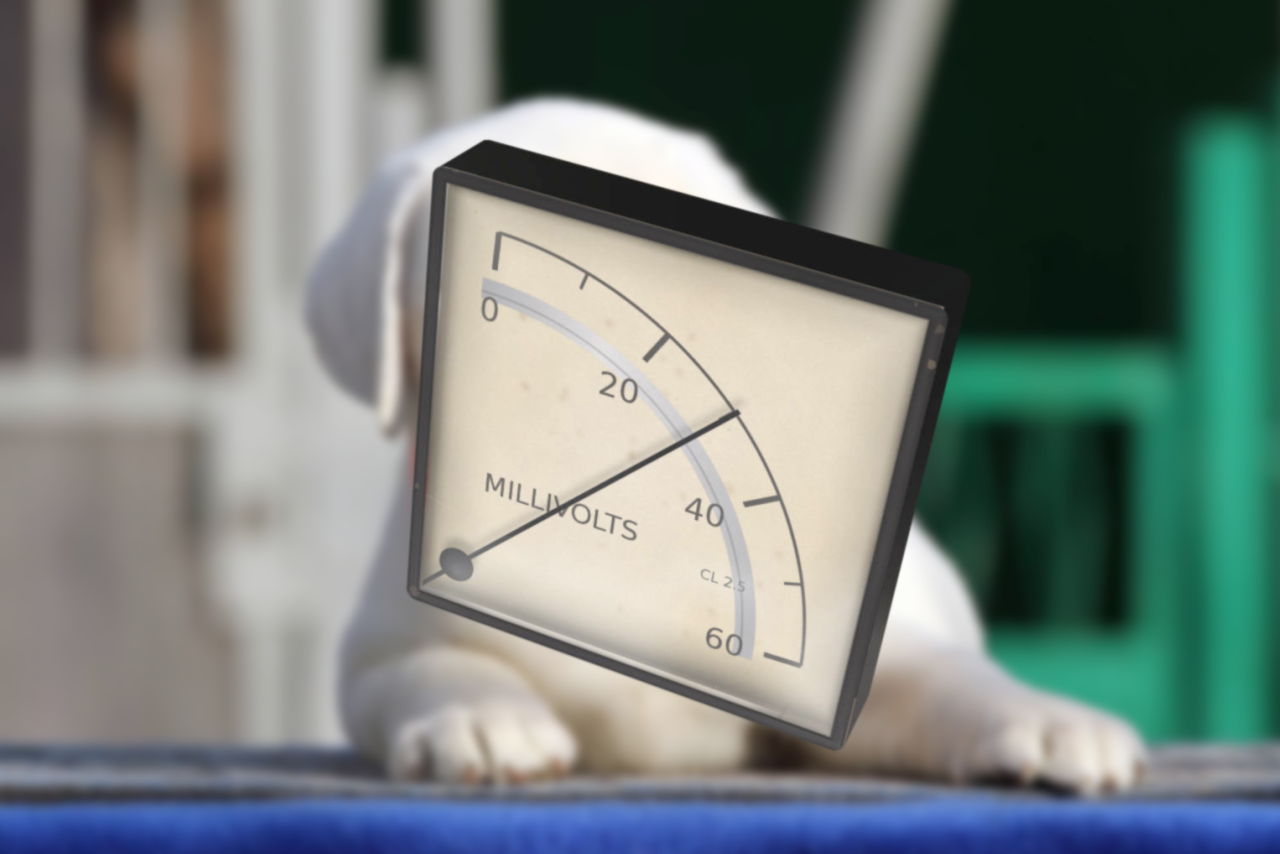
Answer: 30mV
